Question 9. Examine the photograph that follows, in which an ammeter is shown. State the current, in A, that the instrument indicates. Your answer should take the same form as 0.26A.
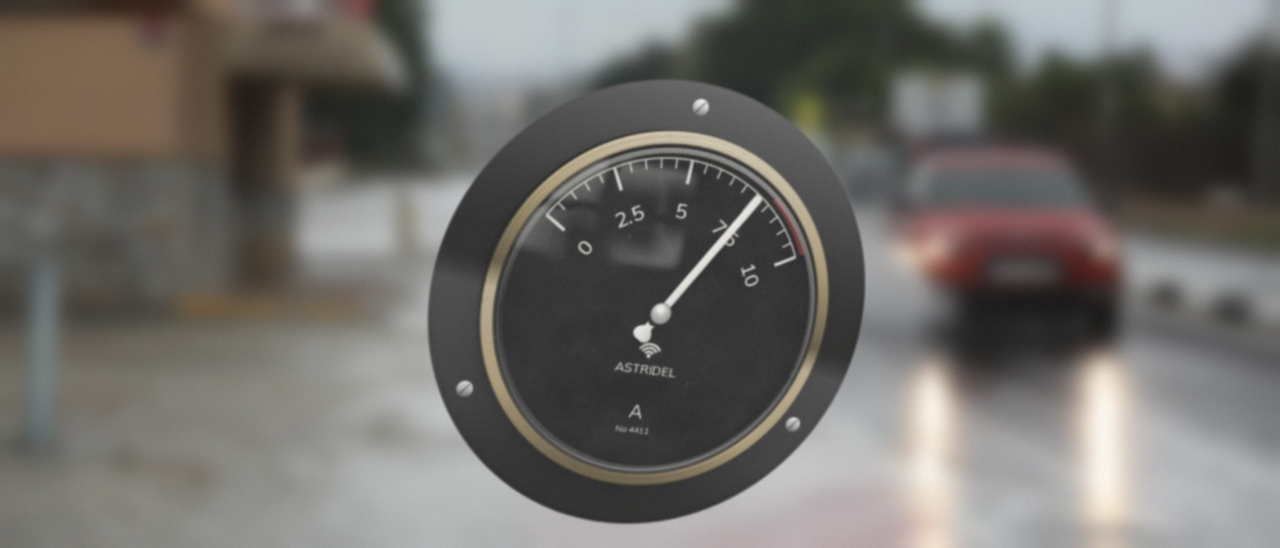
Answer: 7.5A
